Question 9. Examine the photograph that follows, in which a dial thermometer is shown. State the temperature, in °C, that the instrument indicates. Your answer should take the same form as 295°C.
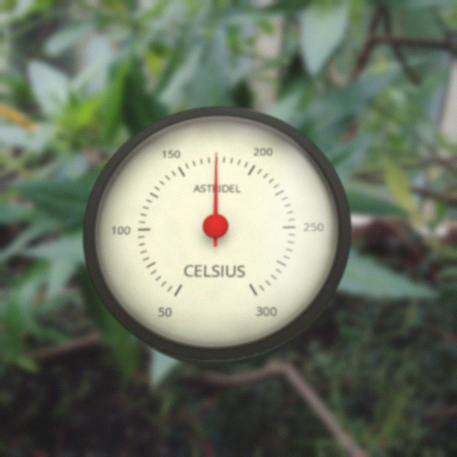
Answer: 175°C
